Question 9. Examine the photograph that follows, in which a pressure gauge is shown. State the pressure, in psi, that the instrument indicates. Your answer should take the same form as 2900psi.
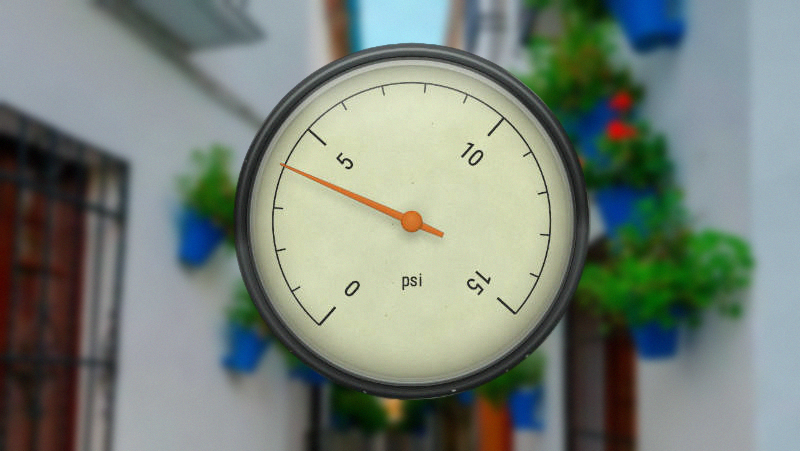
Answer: 4psi
